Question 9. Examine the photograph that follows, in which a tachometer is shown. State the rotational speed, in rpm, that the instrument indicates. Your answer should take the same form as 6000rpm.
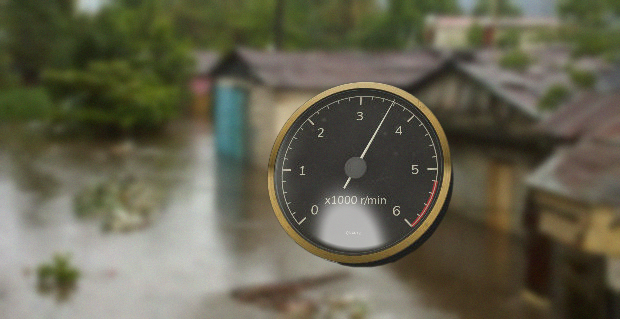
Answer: 3600rpm
